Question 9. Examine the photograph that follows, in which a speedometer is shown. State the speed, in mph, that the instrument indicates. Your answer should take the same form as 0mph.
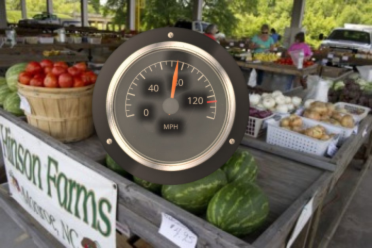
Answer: 75mph
